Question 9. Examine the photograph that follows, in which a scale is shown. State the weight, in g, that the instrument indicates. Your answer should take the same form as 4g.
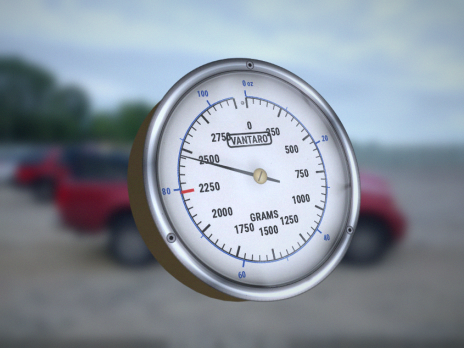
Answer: 2450g
